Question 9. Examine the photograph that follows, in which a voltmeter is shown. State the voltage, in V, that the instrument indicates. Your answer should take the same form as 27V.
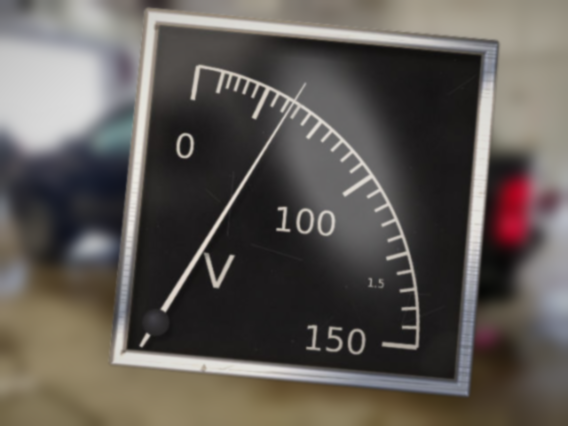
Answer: 62.5V
